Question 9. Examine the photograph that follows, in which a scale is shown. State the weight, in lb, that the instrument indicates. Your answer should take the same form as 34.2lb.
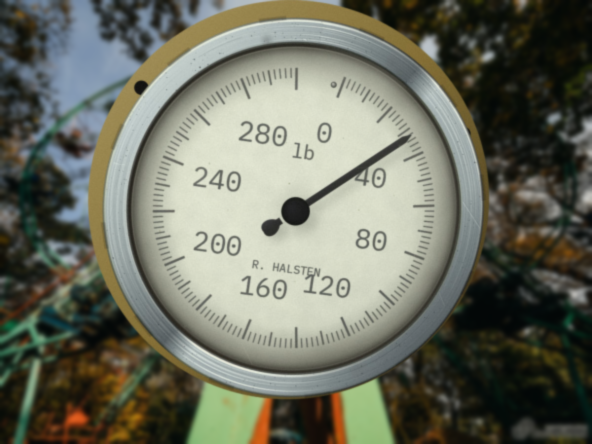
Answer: 32lb
